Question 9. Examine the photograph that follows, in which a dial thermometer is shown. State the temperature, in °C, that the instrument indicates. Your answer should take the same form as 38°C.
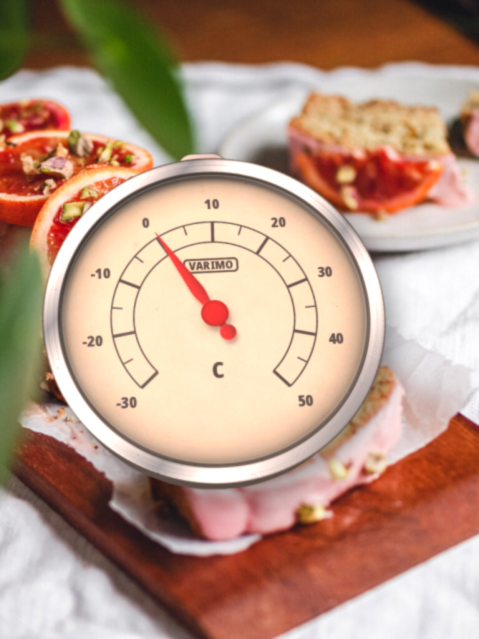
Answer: 0°C
